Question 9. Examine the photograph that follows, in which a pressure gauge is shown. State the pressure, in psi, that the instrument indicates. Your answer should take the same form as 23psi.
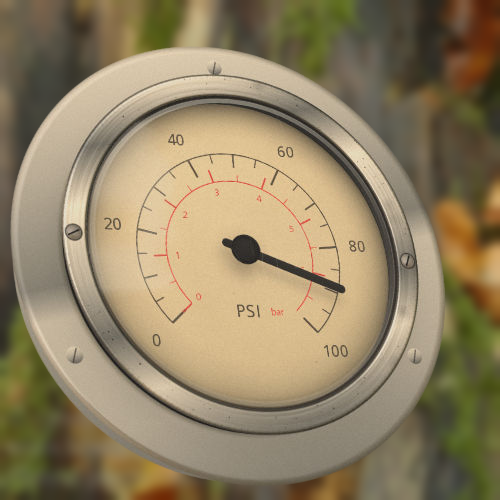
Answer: 90psi
